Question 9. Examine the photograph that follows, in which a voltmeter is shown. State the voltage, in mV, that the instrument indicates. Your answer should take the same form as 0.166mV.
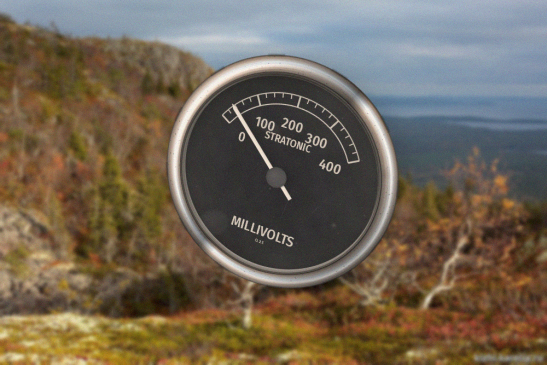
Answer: 40mV
